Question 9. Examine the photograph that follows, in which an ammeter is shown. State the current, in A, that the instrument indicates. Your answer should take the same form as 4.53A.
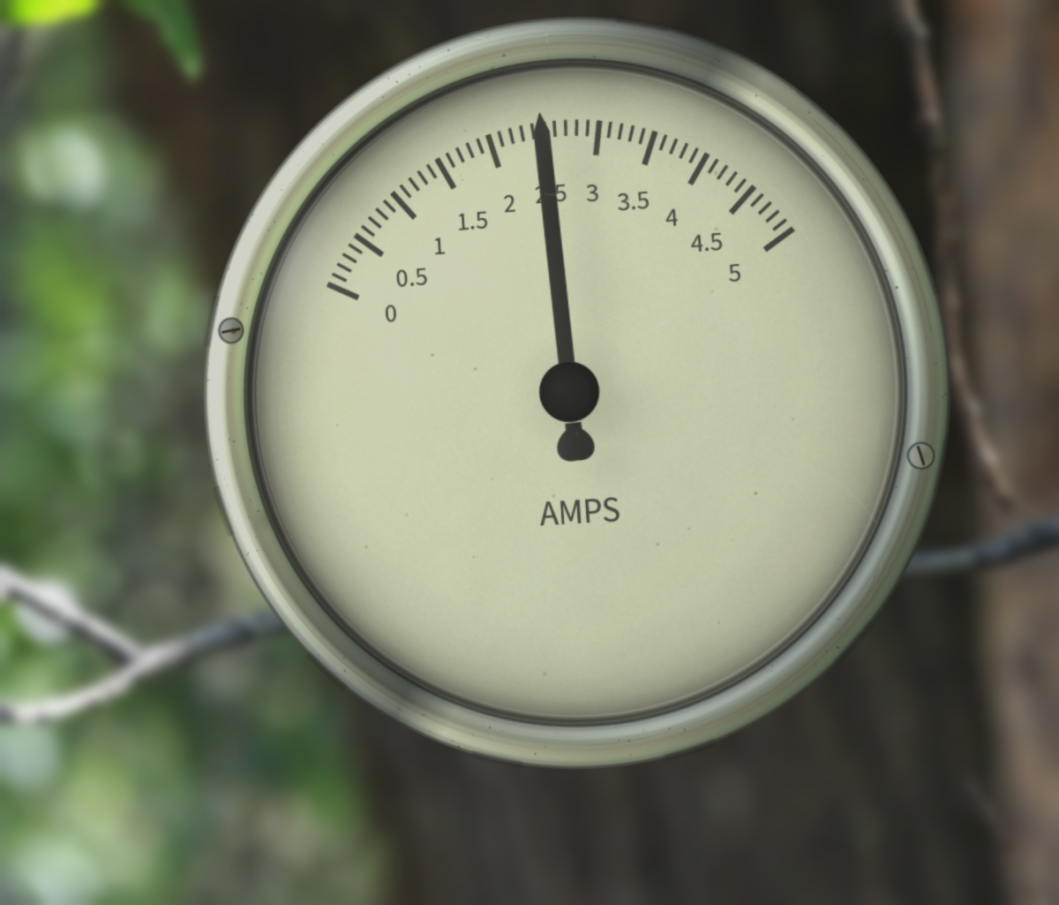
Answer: 2.5A
